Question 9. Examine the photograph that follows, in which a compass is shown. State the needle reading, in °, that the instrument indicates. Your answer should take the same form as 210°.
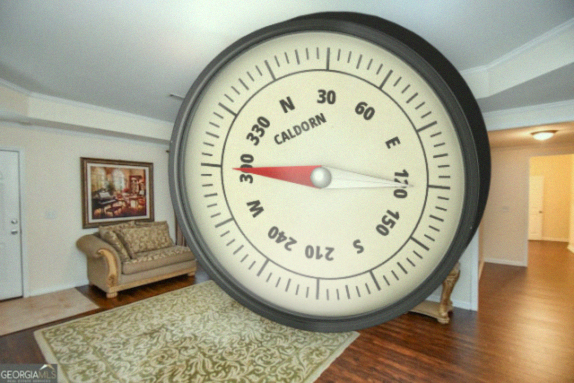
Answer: 300°
